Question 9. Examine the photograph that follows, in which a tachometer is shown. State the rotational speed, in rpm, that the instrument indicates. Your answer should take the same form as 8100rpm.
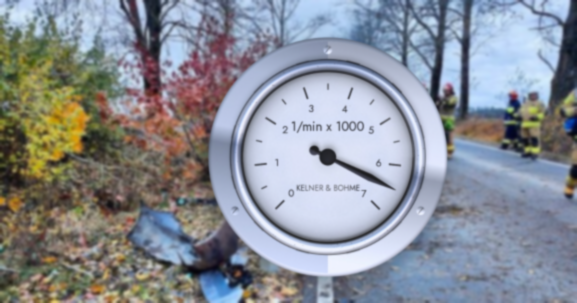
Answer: 6500rpm
